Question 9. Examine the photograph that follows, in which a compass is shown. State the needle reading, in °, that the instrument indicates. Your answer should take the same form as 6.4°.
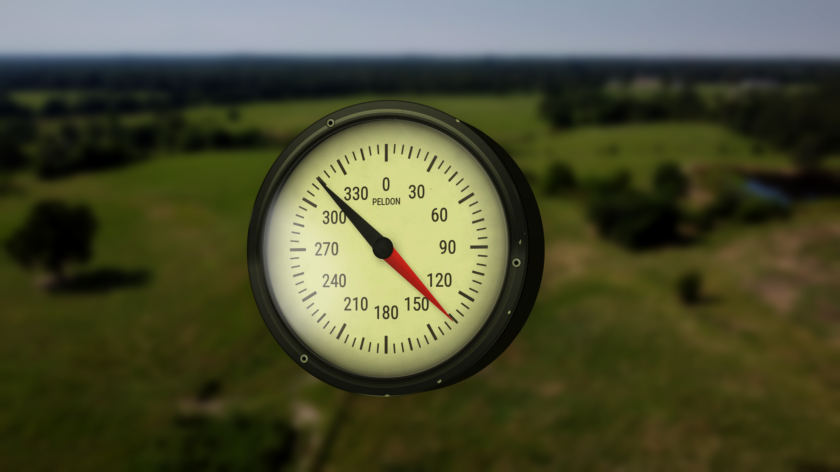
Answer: 135°
